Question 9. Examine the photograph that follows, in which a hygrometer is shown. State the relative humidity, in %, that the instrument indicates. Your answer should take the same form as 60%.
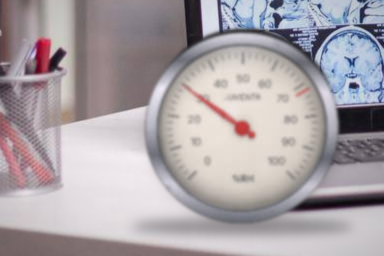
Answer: 30%
